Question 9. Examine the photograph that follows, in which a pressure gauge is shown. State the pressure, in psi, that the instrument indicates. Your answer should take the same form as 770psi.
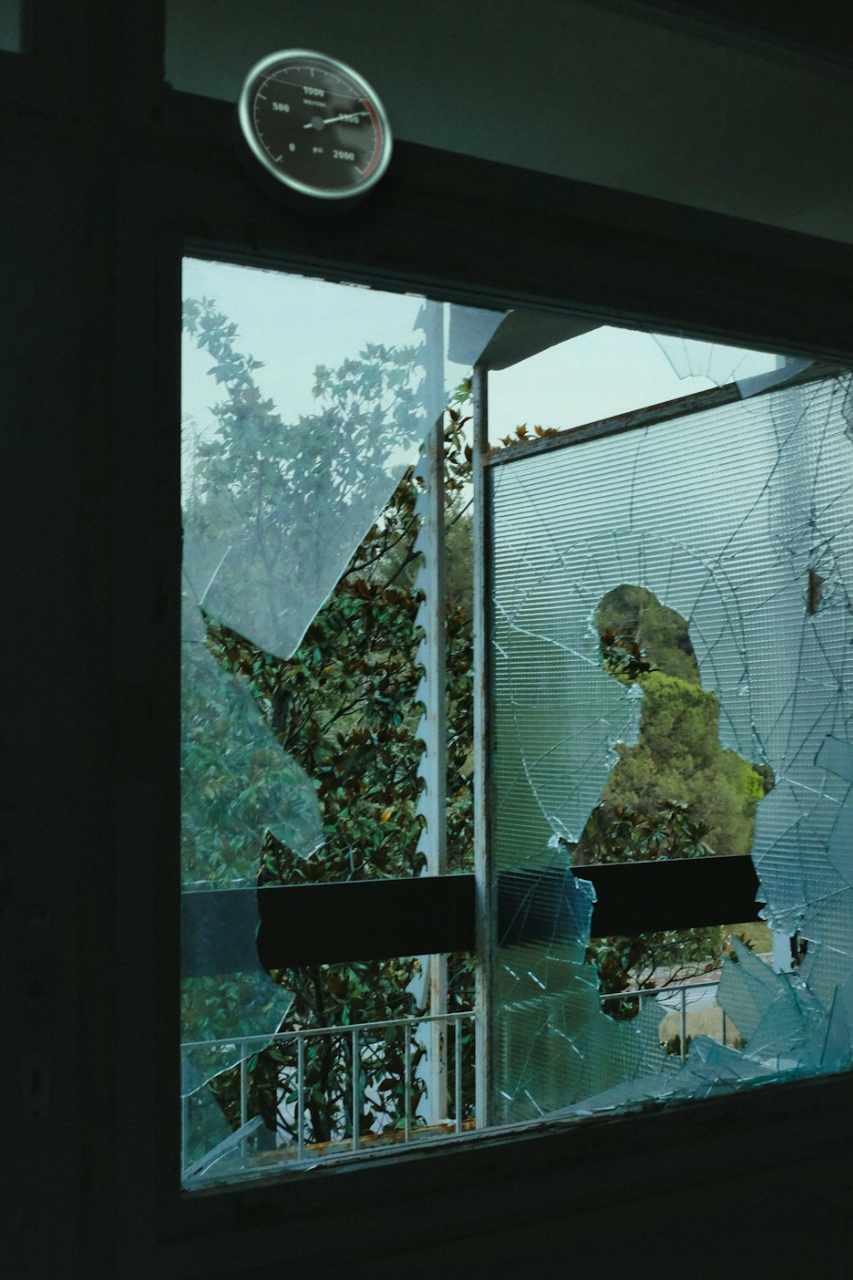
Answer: 1500psi
